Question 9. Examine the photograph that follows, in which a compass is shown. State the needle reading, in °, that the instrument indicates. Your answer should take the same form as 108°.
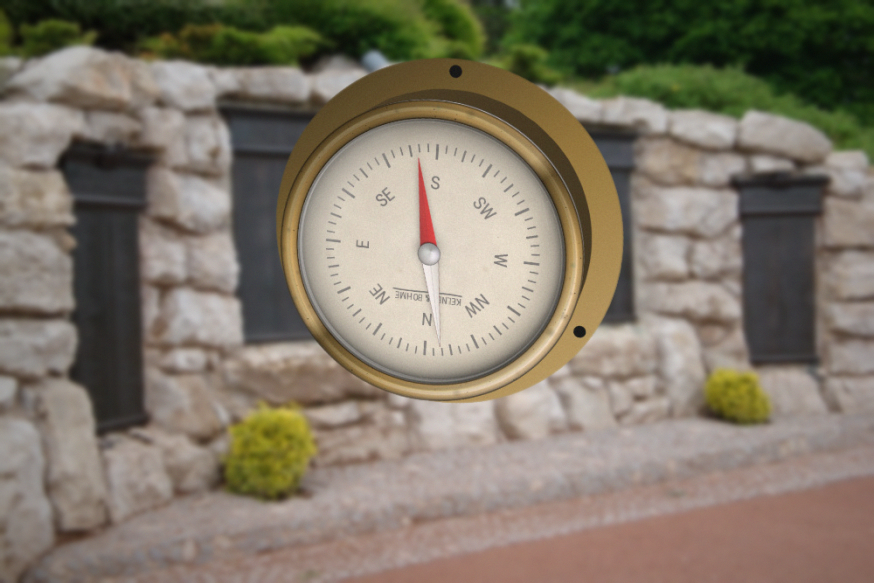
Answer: 170°
